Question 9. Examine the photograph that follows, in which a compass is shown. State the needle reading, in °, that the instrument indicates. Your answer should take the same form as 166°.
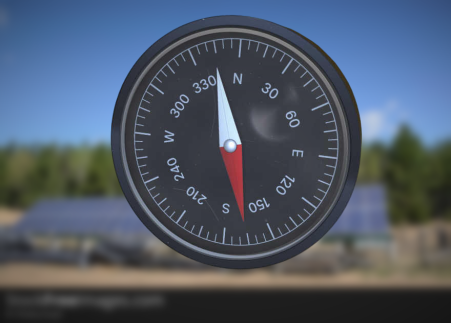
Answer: 165°
